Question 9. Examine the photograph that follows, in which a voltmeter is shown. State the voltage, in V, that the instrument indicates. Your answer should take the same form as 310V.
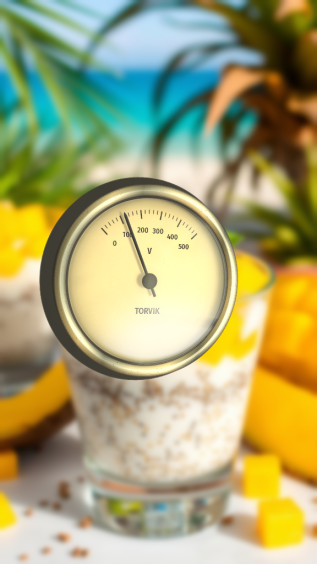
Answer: 120V
